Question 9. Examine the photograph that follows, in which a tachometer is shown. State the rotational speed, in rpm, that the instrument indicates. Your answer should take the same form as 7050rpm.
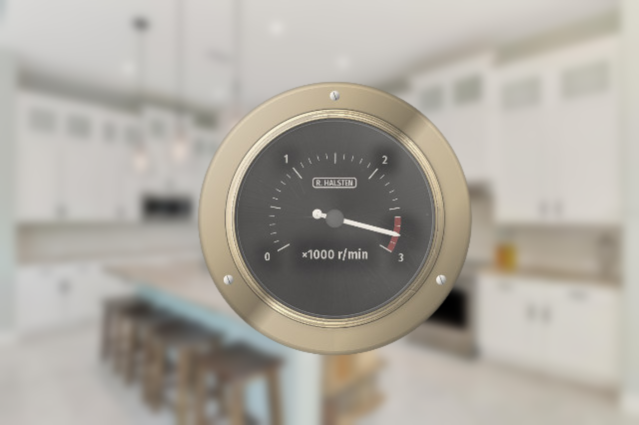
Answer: 2800rpm
